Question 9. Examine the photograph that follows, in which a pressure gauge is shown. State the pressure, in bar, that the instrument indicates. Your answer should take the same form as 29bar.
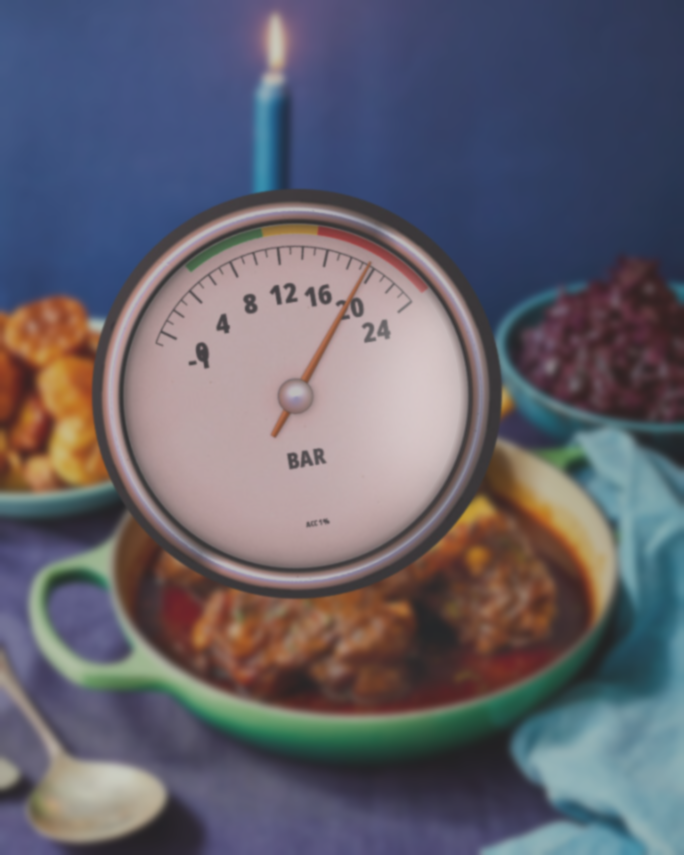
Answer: 19.5bar
